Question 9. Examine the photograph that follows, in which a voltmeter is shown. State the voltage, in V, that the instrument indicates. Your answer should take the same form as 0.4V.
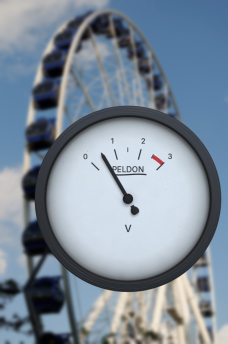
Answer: 0.5V
